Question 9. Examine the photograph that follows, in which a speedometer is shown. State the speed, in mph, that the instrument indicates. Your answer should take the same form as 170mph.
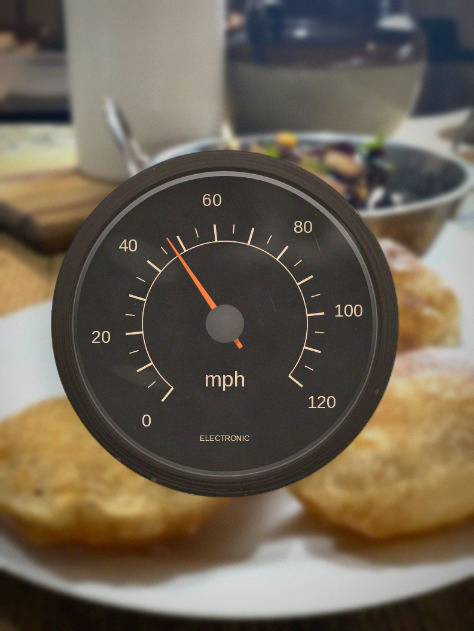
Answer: 47.5mph
